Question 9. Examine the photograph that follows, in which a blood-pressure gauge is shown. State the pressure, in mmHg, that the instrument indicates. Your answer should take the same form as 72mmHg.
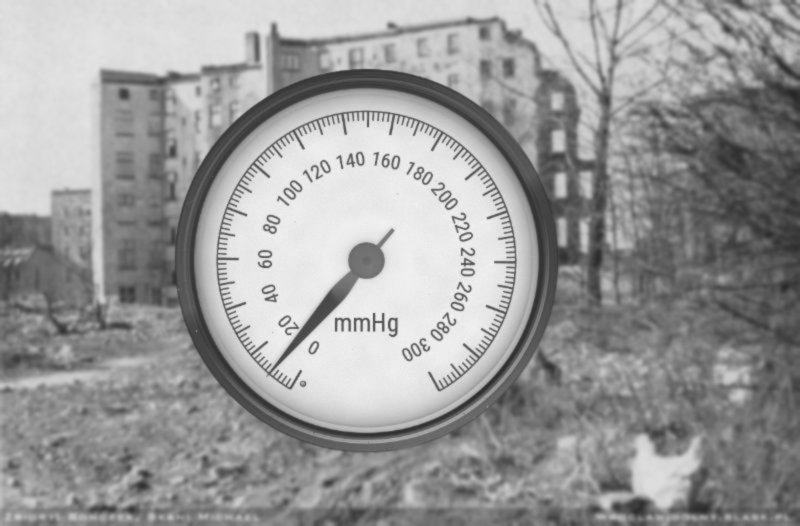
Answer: 10mmHg
